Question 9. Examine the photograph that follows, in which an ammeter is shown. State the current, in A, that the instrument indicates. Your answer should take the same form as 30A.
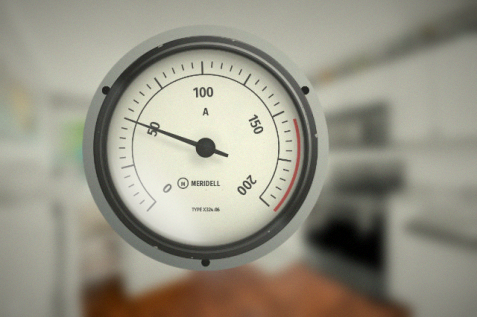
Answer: 50A
